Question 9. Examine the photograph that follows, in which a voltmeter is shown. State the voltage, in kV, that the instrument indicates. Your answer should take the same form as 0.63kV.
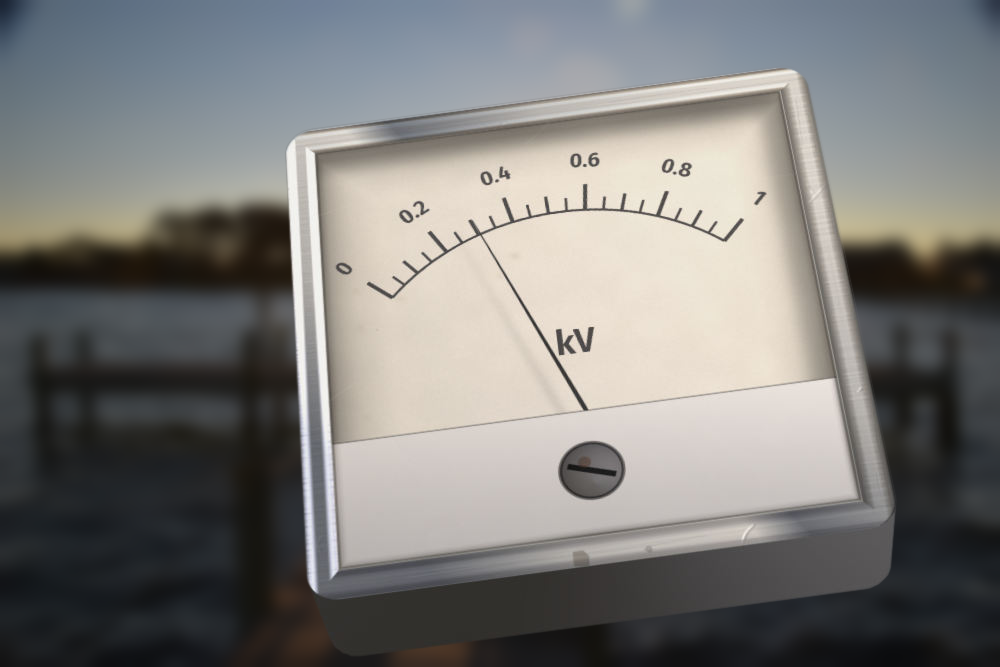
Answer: 0.3kV
